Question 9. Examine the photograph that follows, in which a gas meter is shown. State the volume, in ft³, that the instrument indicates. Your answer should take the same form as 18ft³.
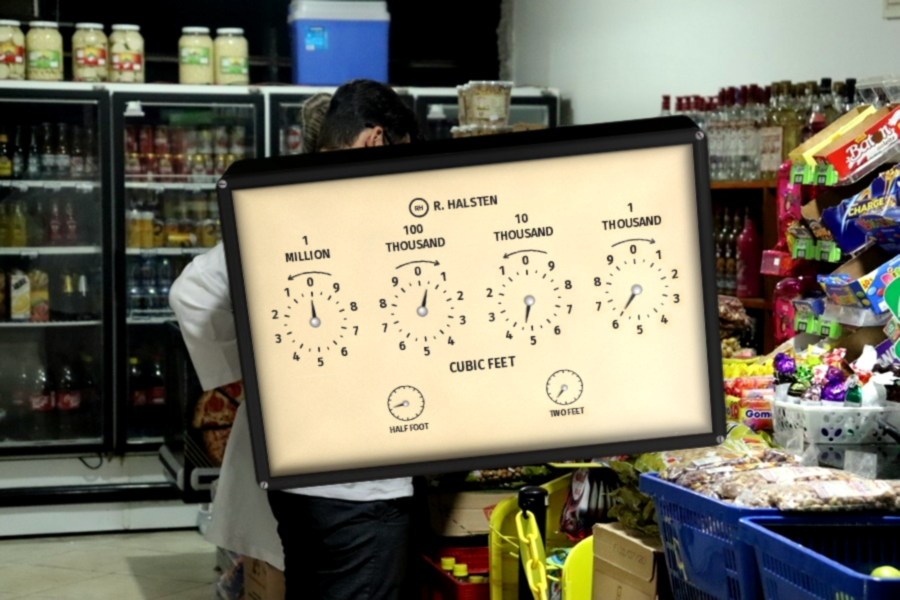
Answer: 4600ft³
